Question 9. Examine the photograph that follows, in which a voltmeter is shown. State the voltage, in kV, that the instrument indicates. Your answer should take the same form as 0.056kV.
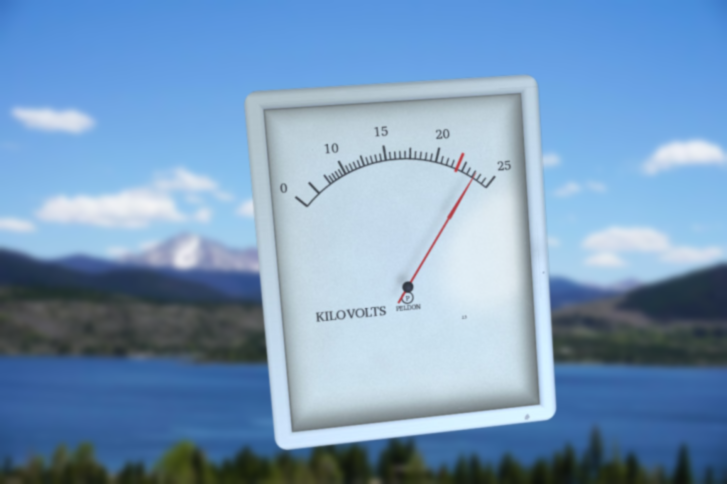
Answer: 23.5kV
